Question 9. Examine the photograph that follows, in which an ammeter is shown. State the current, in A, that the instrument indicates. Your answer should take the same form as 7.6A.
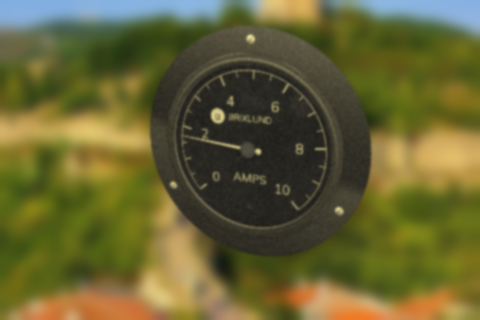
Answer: 1.75A
